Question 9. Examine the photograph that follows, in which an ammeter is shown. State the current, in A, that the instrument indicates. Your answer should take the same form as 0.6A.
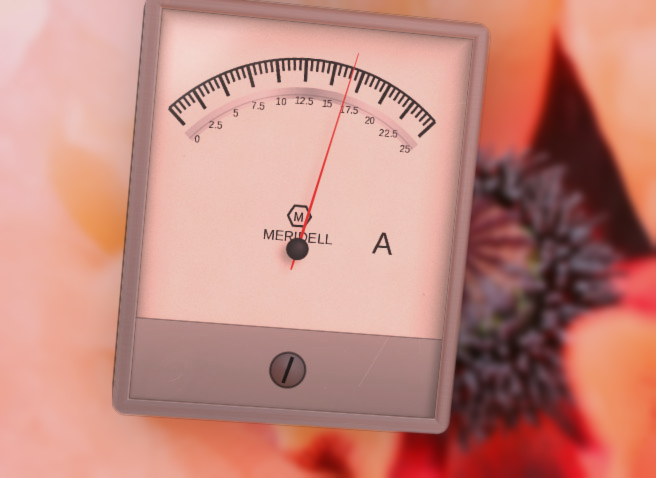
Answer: 16.5A
